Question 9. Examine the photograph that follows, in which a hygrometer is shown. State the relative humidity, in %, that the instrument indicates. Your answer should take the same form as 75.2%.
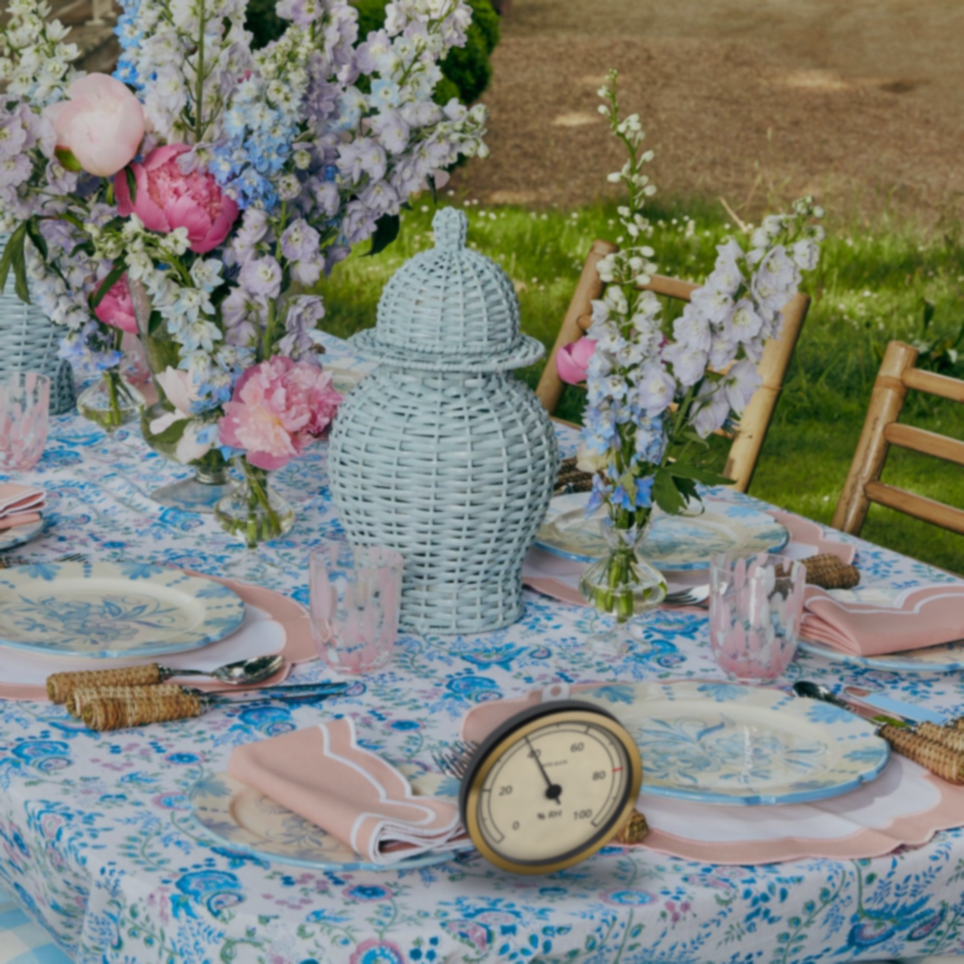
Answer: 40%
